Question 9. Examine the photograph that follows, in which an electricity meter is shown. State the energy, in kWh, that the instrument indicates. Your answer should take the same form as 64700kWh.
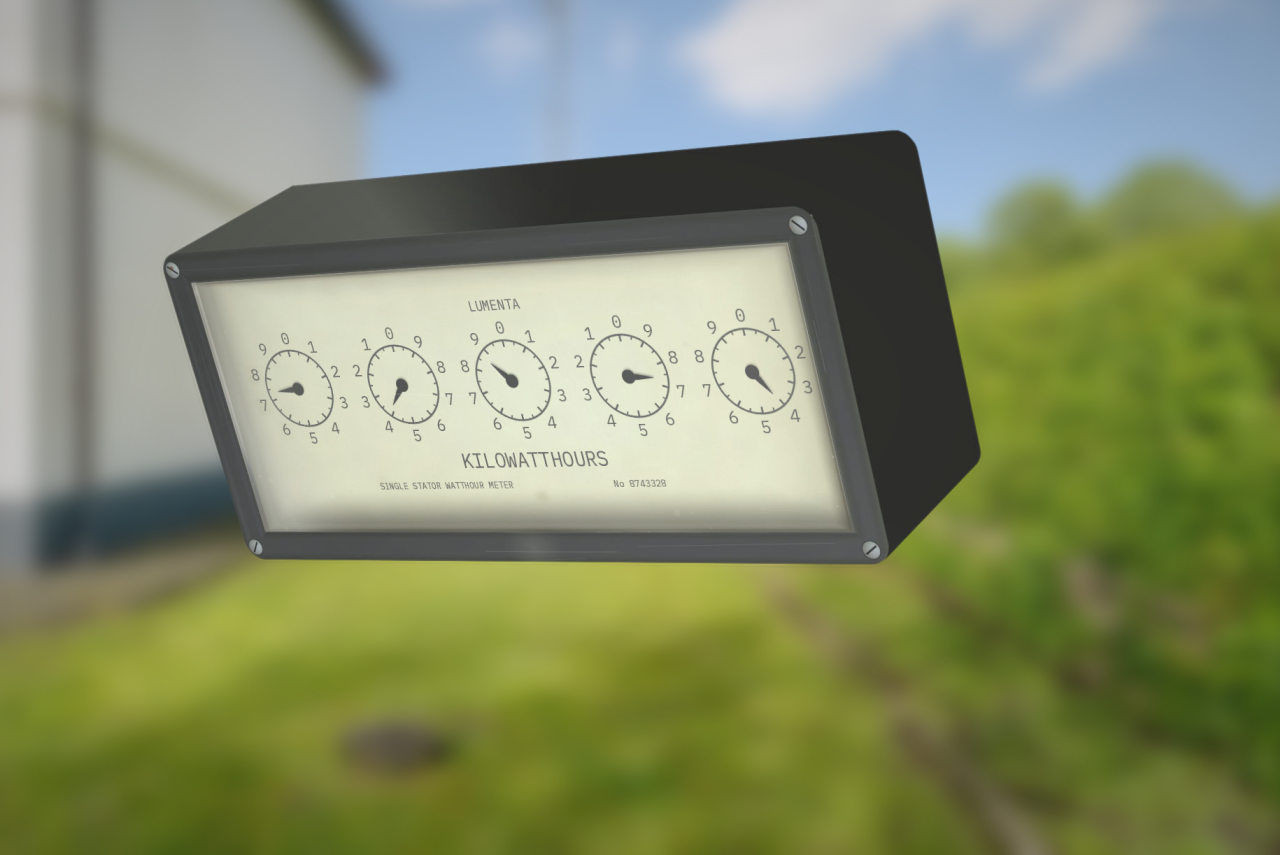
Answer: 73874kWh
